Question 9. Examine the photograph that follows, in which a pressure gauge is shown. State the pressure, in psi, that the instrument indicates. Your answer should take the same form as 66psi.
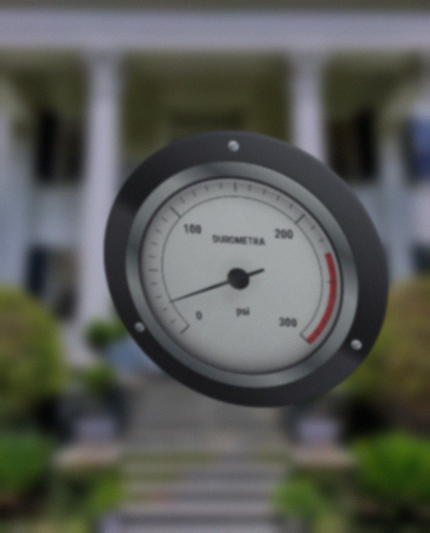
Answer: 25psi
